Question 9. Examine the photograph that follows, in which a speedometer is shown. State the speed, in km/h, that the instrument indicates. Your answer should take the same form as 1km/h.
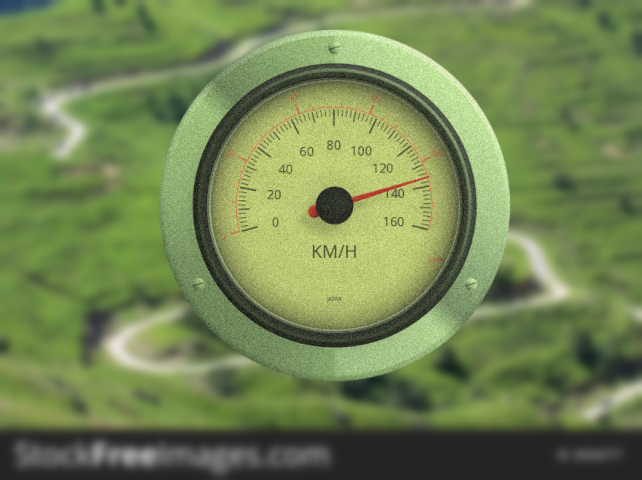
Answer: 136km/h
